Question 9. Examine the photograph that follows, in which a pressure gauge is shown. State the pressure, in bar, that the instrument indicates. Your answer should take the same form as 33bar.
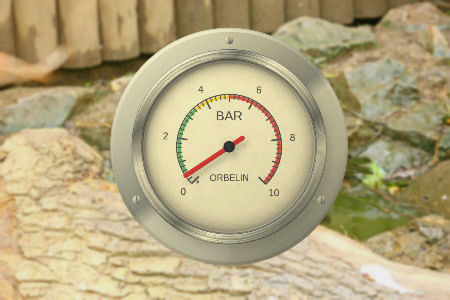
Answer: 0.4bar
